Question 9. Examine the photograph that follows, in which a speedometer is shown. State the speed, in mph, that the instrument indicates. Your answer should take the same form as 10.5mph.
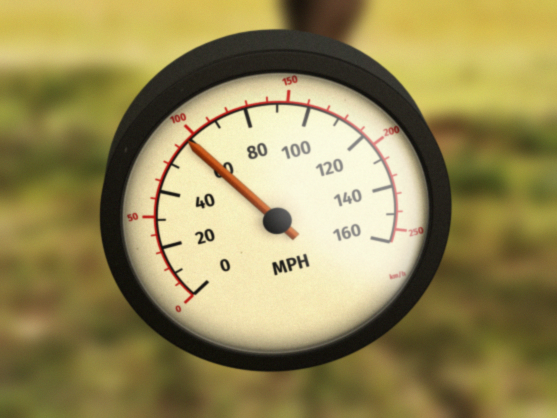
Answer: 60mph
